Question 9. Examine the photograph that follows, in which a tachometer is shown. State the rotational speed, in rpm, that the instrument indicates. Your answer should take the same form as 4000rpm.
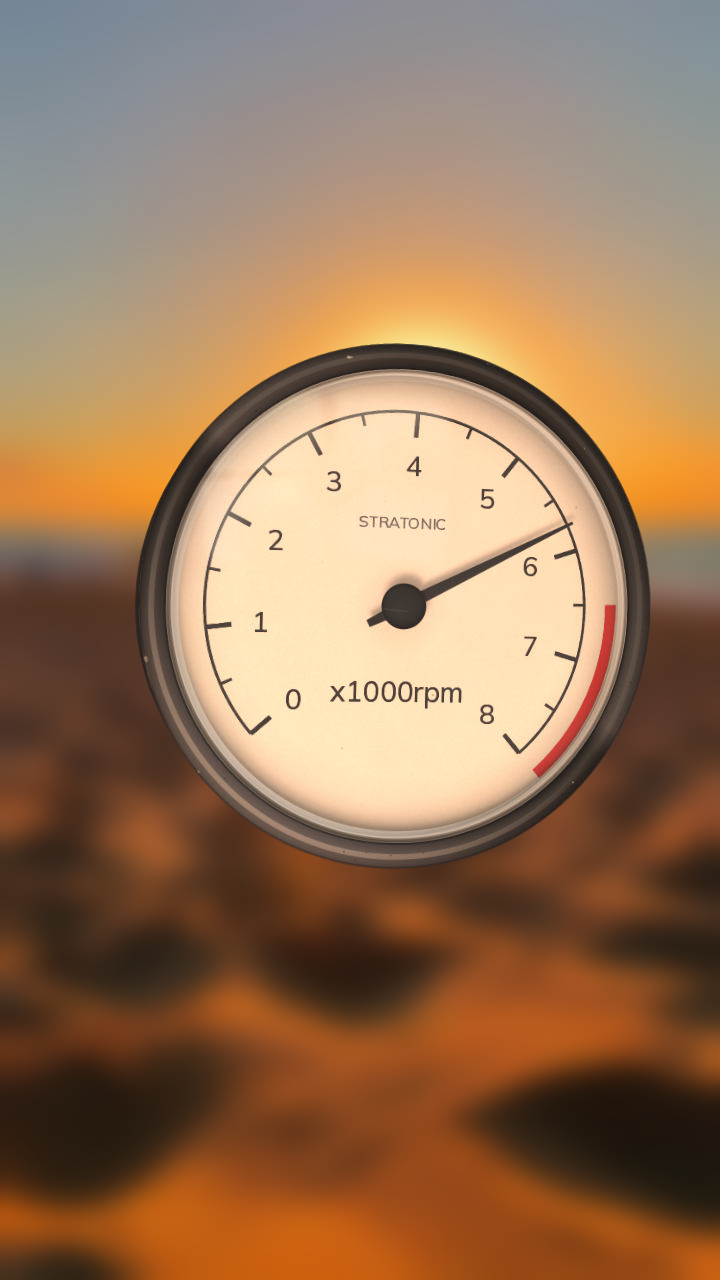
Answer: 5750rpm
